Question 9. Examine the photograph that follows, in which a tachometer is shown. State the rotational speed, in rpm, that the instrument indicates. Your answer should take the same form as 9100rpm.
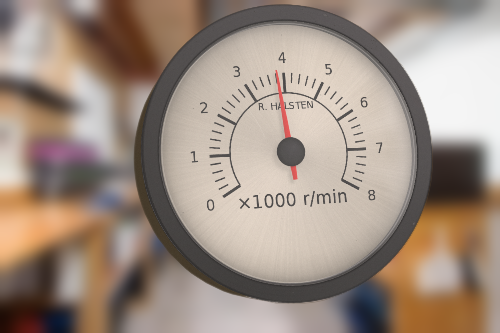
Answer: 3800rpm
